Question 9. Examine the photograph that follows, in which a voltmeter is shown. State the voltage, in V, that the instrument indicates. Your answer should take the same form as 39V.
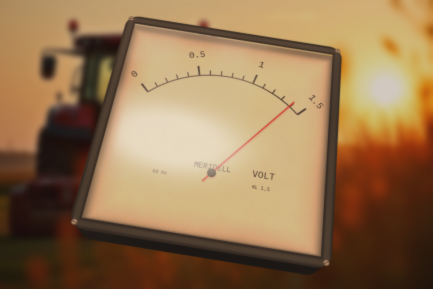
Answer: 1.4V
